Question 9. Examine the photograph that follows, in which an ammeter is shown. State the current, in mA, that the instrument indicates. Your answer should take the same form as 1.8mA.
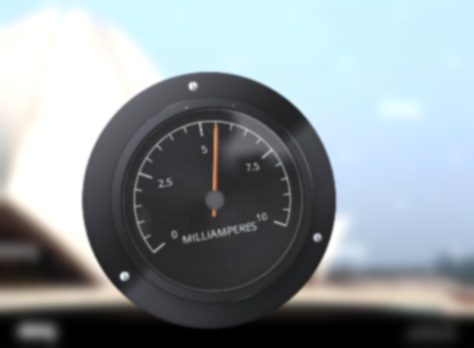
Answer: 5.5mA
